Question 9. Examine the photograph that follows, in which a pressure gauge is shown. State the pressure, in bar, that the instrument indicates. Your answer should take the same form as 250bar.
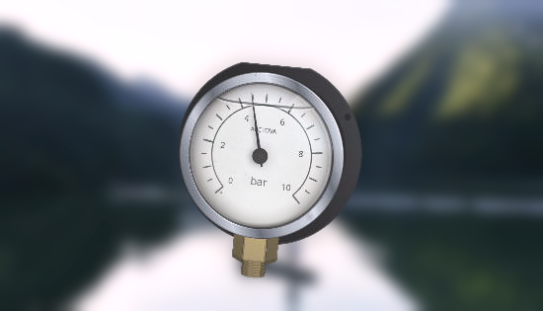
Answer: 4.5bar
